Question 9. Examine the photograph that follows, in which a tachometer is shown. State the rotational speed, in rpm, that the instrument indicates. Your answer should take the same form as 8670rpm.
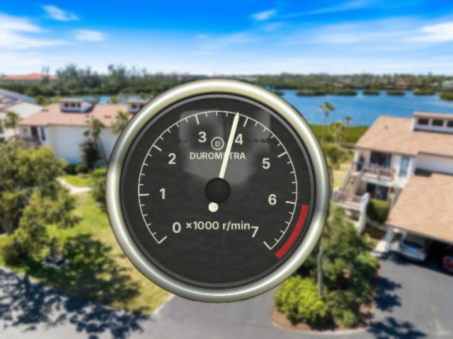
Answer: 3800rpm
